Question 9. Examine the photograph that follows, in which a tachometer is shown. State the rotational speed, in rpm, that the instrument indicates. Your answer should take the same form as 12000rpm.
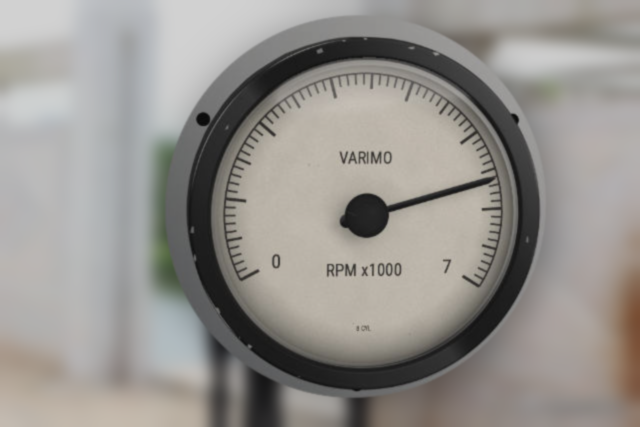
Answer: 5600rpm
